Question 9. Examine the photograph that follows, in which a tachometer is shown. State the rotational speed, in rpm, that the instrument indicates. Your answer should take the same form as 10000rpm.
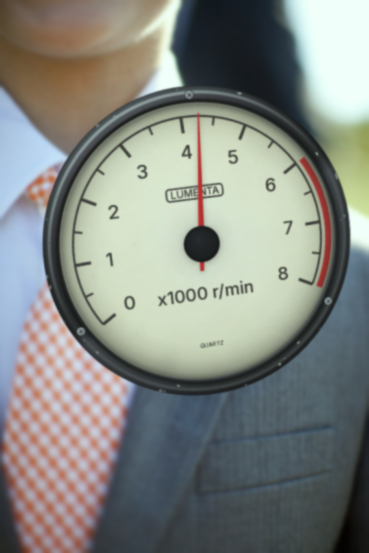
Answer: 4250rpm
